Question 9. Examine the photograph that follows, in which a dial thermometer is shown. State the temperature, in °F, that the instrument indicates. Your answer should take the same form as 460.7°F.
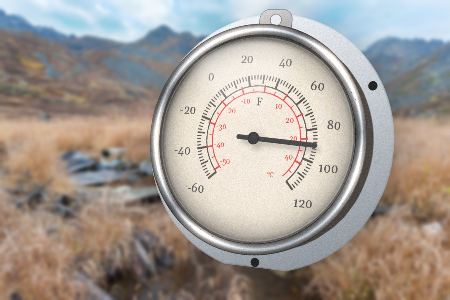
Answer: 90°F
